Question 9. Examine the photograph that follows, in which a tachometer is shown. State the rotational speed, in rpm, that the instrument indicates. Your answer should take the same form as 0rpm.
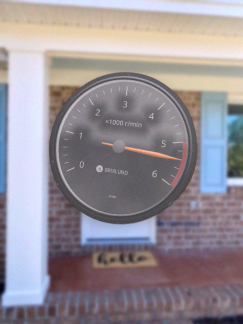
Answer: 5400rpm
